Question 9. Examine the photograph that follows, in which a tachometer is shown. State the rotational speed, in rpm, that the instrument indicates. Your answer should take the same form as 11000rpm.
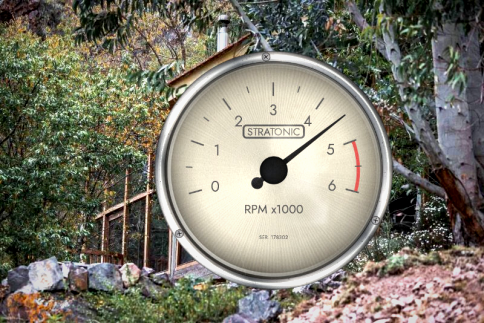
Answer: 4500rpm
